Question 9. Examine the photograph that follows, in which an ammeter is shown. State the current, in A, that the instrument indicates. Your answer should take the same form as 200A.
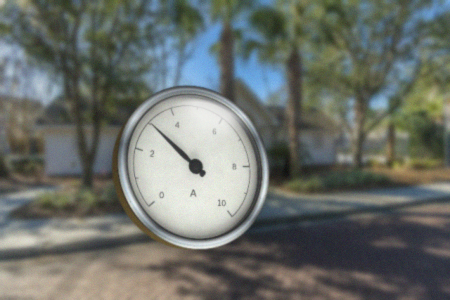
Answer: 3A
